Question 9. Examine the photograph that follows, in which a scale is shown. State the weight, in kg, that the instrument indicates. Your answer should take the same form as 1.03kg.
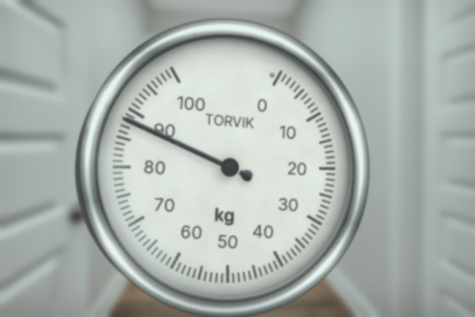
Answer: 88kg
